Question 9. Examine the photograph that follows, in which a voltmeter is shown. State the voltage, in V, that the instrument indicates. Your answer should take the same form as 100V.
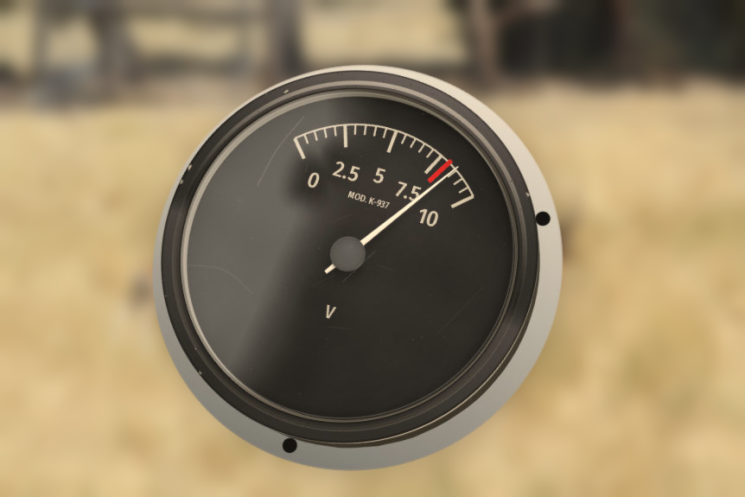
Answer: 8.5V
